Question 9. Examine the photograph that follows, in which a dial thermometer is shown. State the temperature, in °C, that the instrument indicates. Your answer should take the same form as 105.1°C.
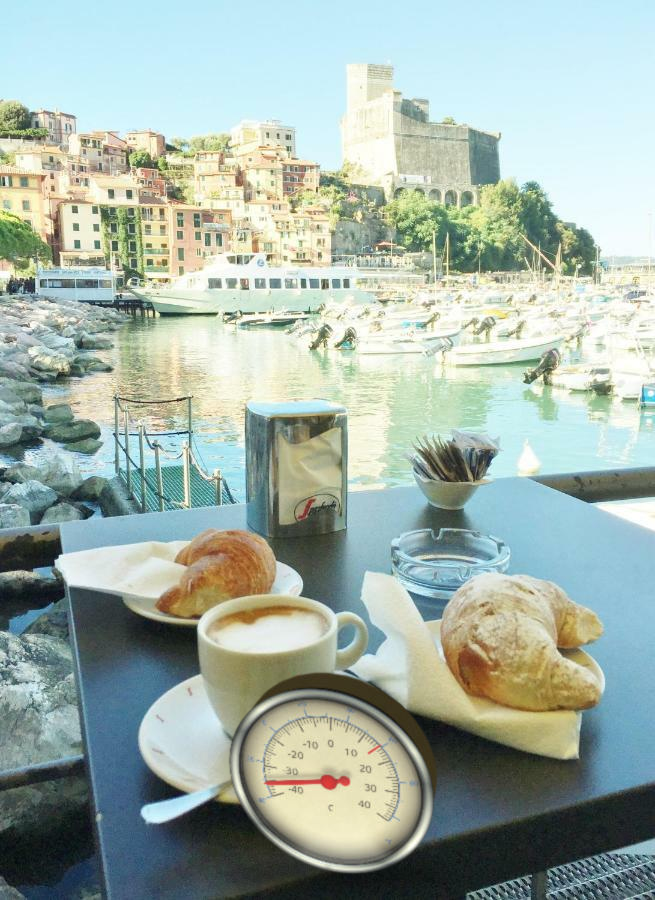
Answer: -35°C
